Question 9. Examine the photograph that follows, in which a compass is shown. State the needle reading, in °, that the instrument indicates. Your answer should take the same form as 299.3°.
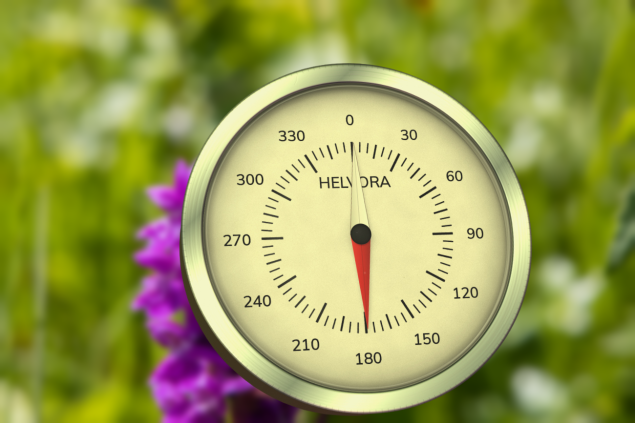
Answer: 180°
